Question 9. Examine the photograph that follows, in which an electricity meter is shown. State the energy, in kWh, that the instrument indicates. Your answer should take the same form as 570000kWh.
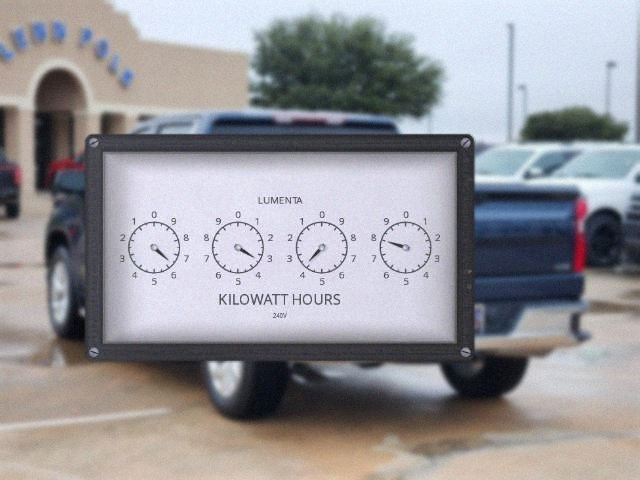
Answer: 6338kWh
